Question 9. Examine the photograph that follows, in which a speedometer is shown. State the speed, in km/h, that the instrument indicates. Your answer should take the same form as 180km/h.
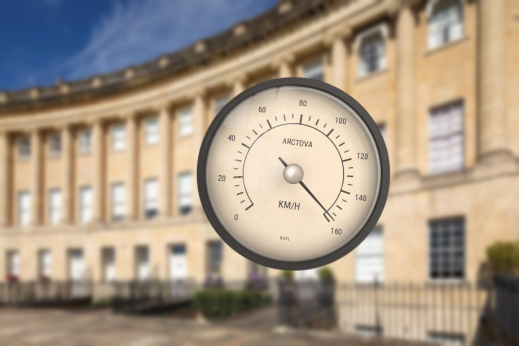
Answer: 157.5km/h
